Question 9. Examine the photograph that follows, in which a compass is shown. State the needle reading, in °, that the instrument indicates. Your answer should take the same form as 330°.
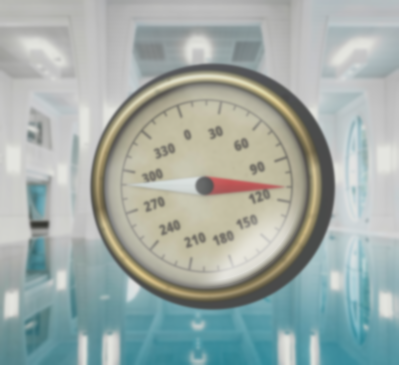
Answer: 110°
